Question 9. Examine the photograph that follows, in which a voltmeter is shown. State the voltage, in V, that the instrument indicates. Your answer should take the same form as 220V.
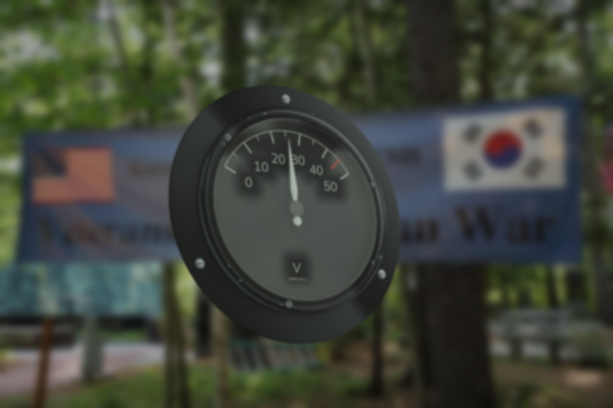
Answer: 25V
